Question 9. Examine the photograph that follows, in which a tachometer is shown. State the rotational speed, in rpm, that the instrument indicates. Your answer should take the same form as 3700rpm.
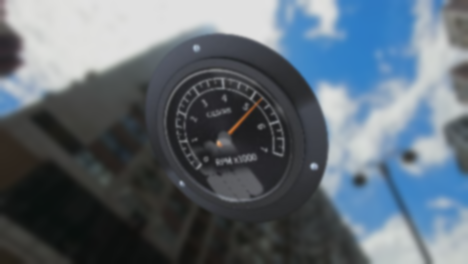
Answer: 5250rpm
